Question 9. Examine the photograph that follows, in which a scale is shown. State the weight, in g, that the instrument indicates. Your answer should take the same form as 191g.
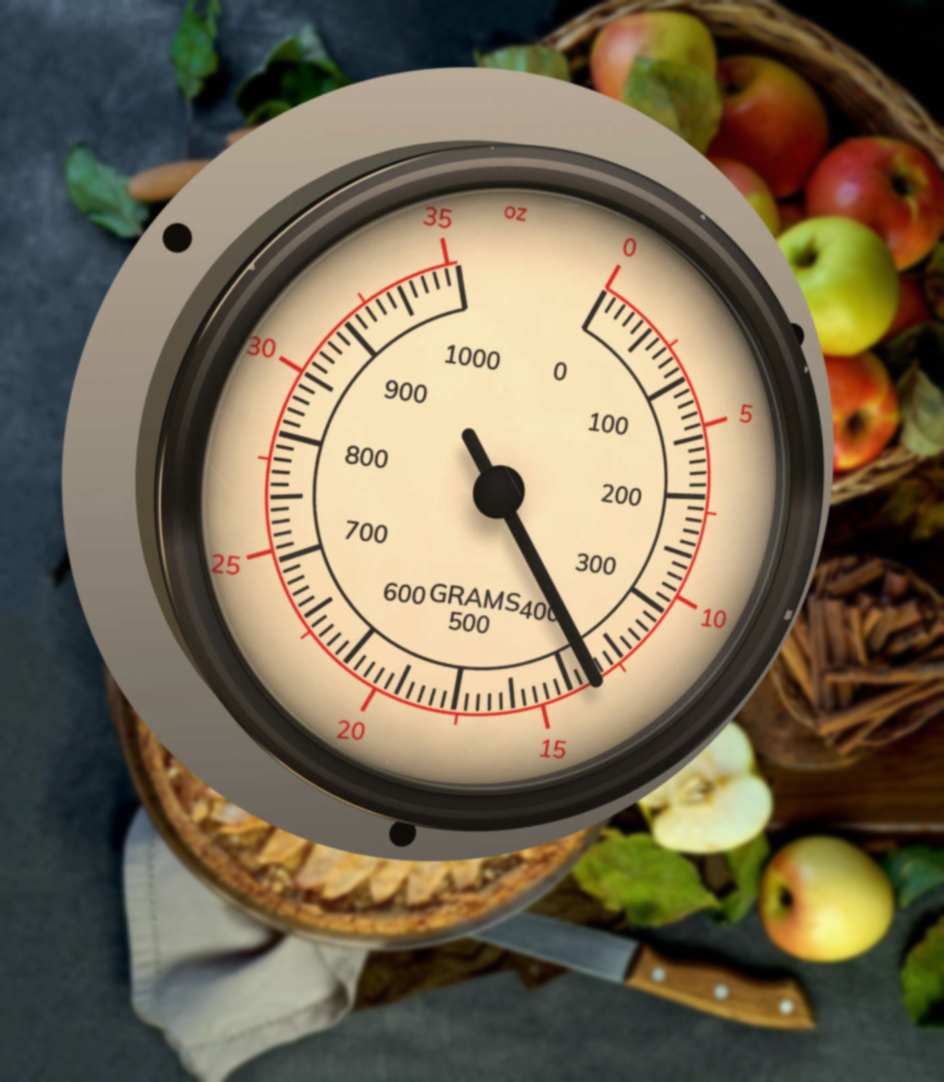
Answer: 380g
